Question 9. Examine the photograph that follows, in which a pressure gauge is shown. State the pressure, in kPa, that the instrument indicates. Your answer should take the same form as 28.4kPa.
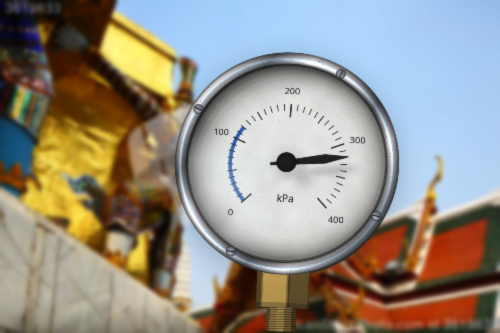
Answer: 320kPa
